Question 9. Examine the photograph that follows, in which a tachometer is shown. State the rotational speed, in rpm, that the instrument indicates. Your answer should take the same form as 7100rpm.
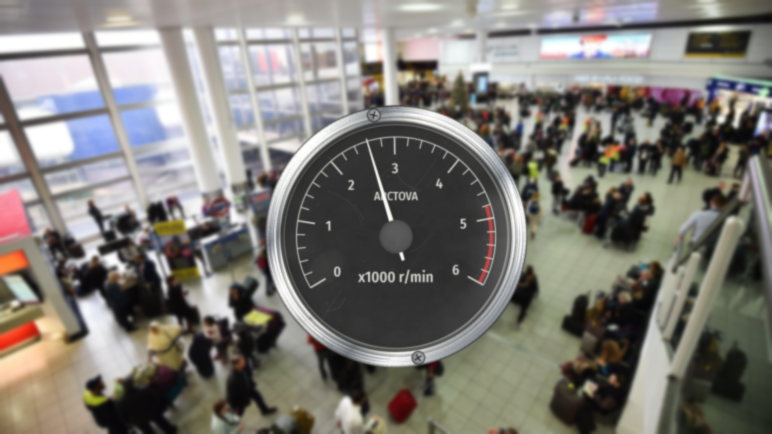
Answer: 2600rpm
